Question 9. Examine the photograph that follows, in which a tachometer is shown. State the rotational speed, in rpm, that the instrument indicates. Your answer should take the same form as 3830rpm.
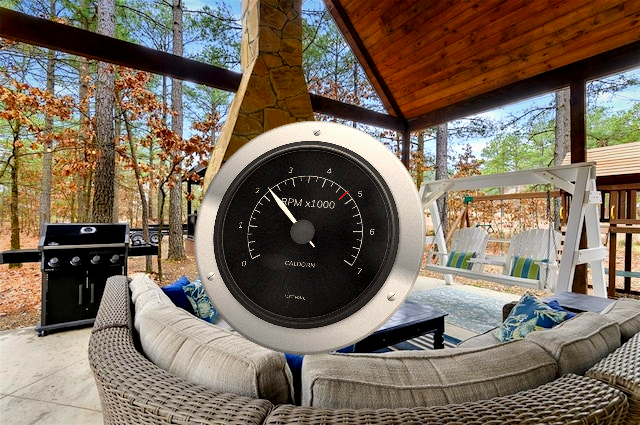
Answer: 2250rpm
